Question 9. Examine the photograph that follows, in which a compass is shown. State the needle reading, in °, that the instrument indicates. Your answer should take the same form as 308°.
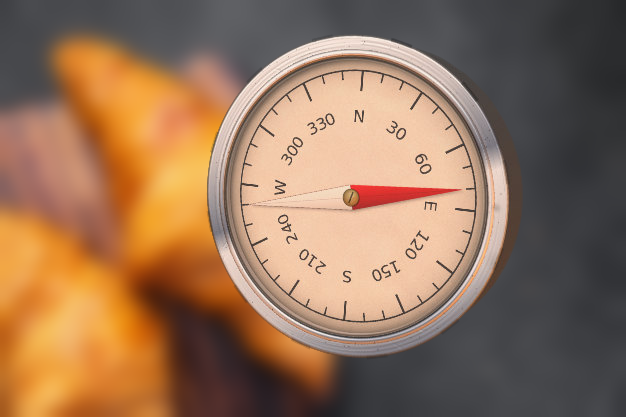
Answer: 80°
